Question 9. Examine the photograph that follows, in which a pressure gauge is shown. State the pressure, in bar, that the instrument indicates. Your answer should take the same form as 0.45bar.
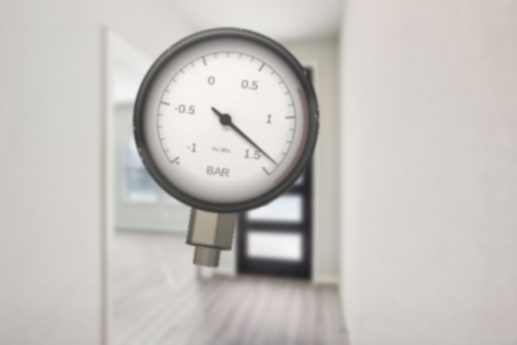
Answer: 1.4bar
